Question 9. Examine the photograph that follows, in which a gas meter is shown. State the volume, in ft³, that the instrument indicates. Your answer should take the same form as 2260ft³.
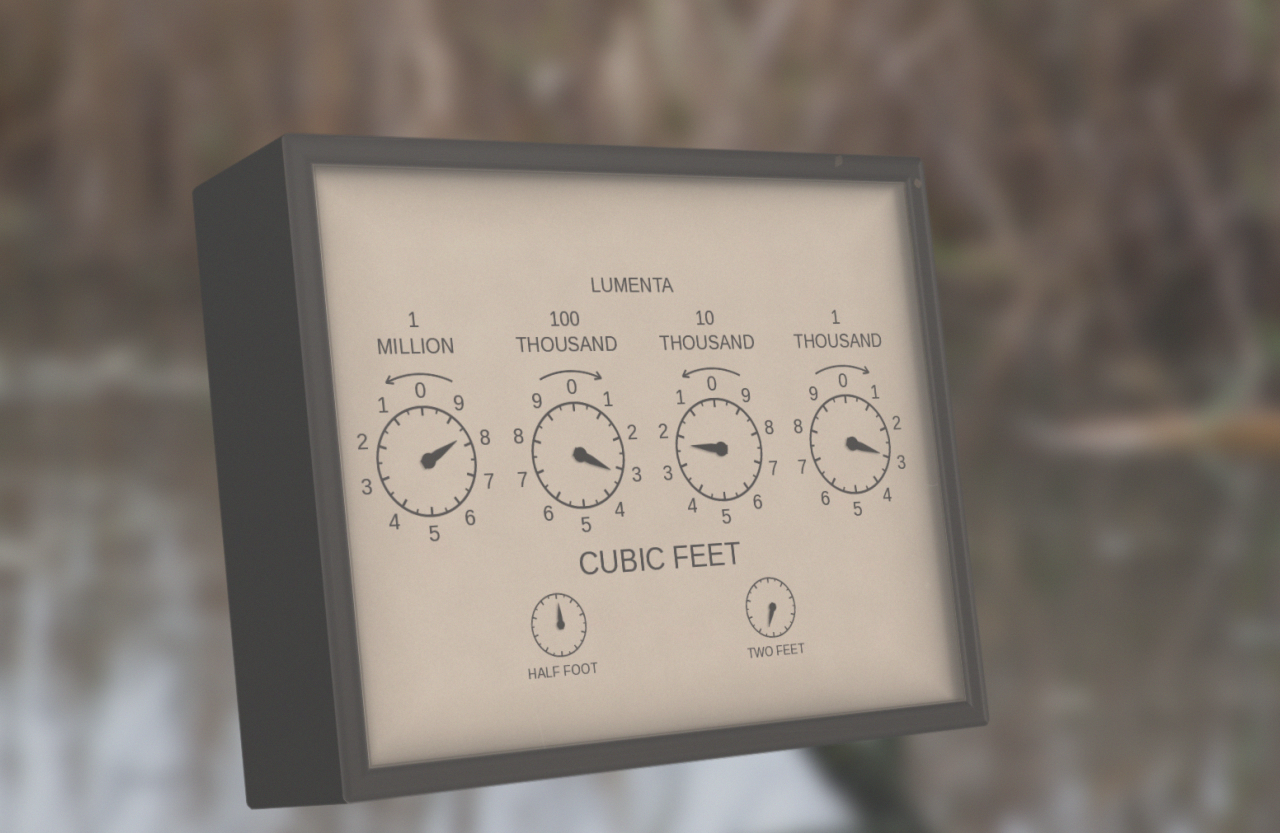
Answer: 832300ft³
